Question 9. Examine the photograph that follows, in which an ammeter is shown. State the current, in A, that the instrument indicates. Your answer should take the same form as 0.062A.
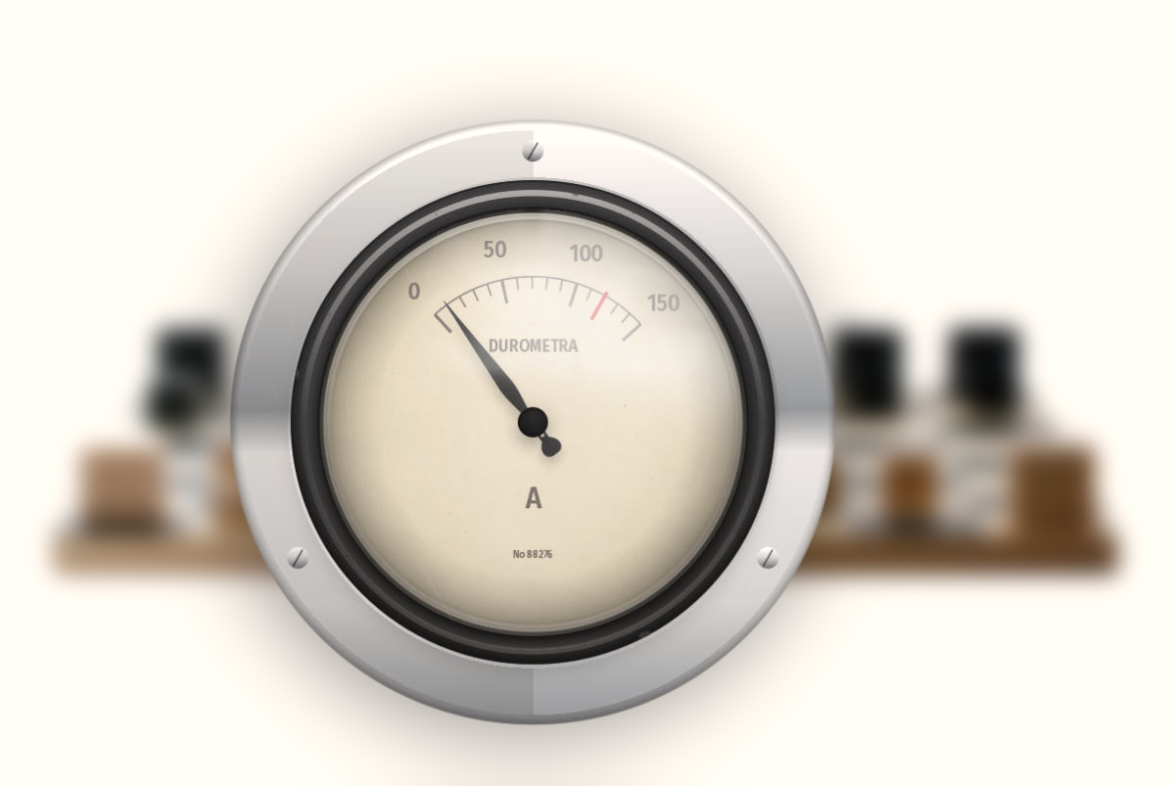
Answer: 10A
